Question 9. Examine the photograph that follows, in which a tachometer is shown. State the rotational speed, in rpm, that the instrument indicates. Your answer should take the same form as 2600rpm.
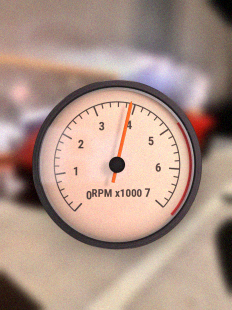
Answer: 3900rpm
